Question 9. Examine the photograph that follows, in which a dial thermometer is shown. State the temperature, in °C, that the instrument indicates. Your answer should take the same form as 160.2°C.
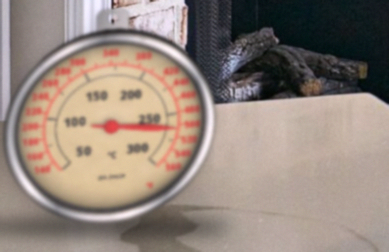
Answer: 262.5°C
